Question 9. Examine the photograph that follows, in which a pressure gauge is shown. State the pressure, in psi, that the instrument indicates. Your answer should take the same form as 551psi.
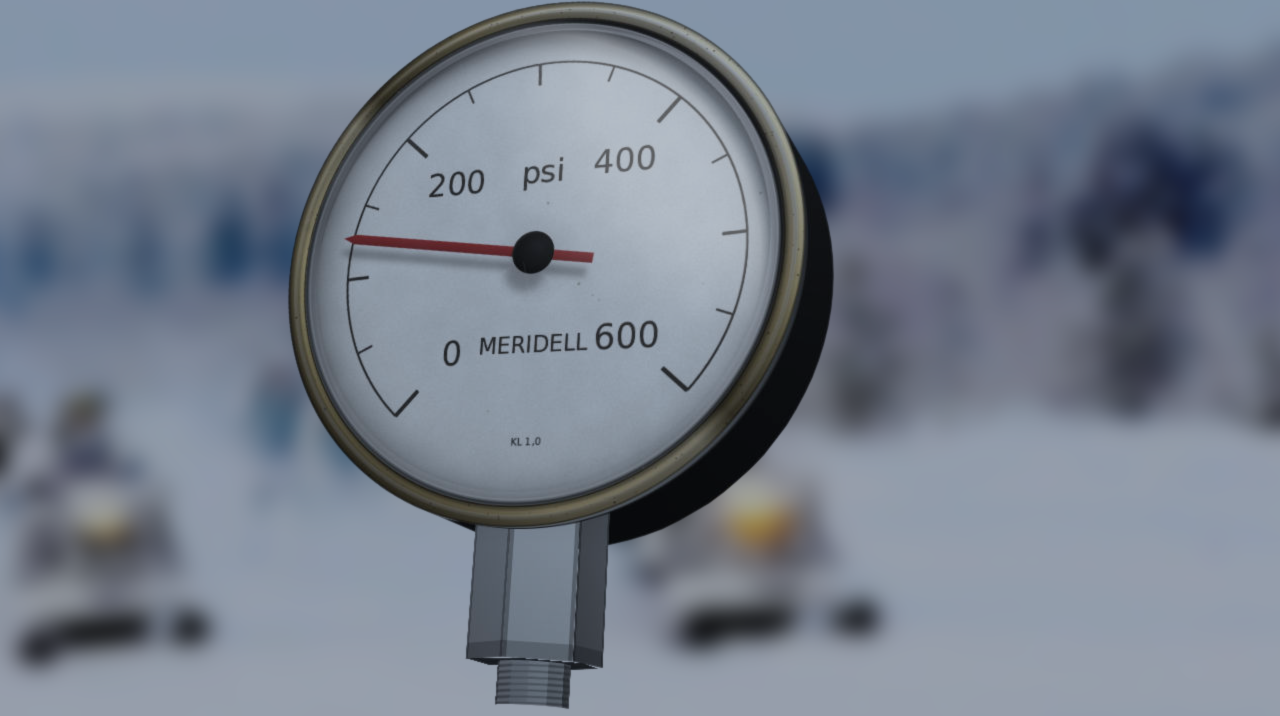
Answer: 125psi
